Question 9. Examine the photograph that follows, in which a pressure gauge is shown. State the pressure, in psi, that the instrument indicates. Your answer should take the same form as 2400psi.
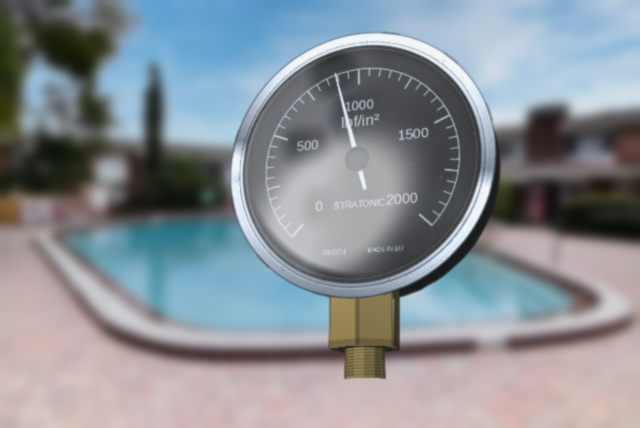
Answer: 900psi
